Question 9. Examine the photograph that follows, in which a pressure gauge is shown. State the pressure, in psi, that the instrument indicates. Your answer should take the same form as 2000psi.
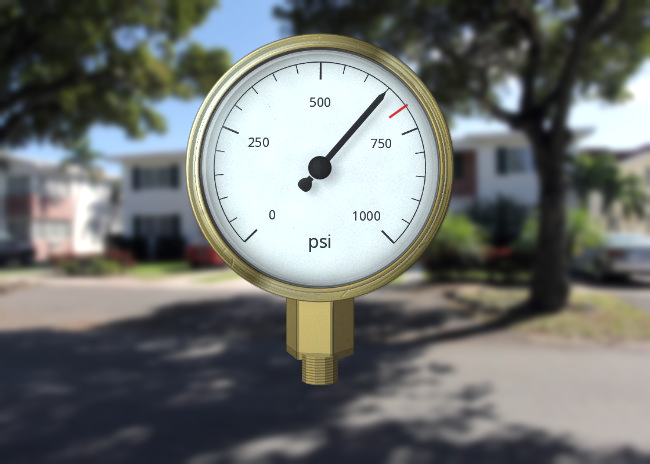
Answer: 650psi
